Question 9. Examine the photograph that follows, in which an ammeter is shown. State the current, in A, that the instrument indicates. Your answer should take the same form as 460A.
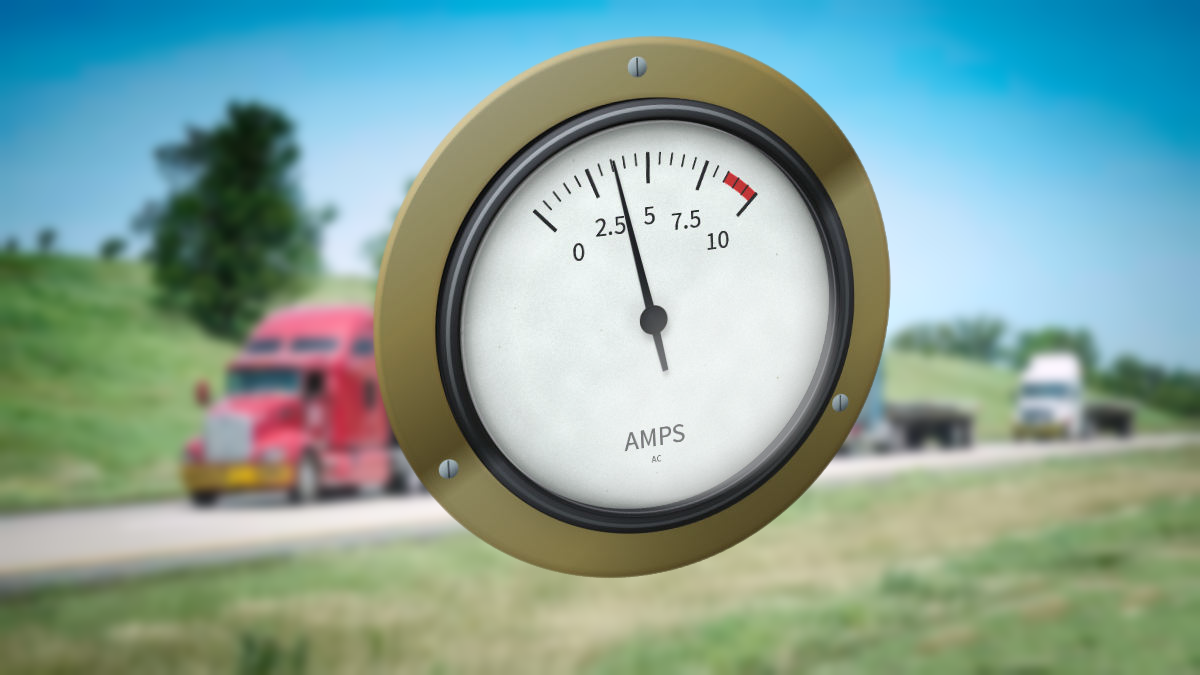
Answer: 3.5A
